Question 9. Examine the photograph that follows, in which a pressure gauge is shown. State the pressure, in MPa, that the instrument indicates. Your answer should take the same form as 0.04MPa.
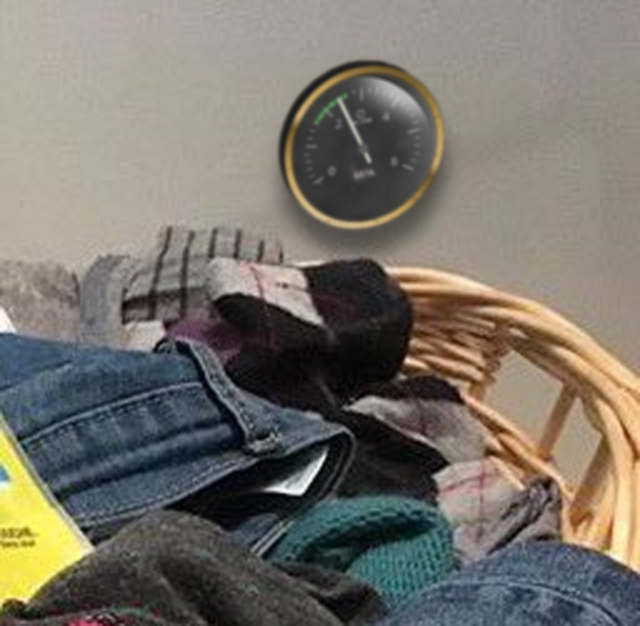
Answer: 2.4MPa
